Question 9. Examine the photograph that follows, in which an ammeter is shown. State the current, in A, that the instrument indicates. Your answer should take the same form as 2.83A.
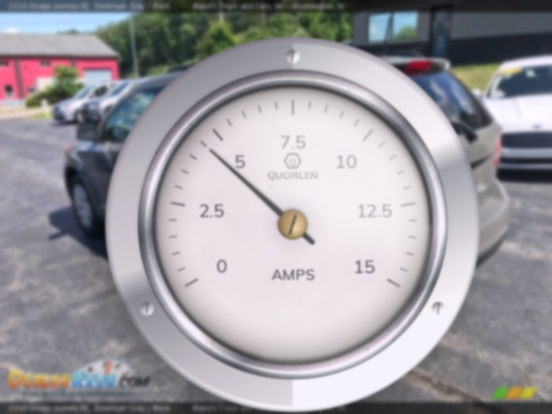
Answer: 4.5A
